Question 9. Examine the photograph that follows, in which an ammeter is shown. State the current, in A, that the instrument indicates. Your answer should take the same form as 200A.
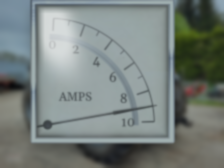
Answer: 9A
